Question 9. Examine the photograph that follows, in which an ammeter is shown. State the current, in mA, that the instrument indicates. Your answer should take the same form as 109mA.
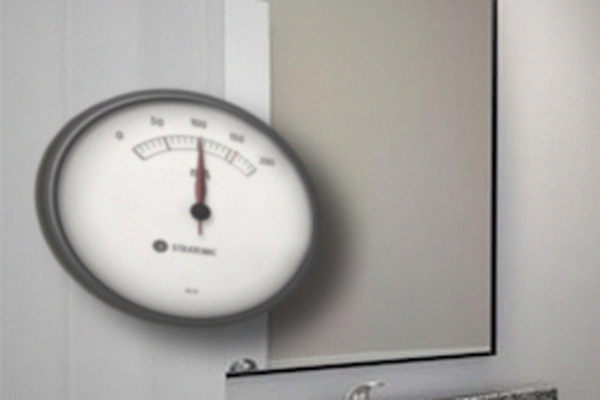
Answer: 100mA
